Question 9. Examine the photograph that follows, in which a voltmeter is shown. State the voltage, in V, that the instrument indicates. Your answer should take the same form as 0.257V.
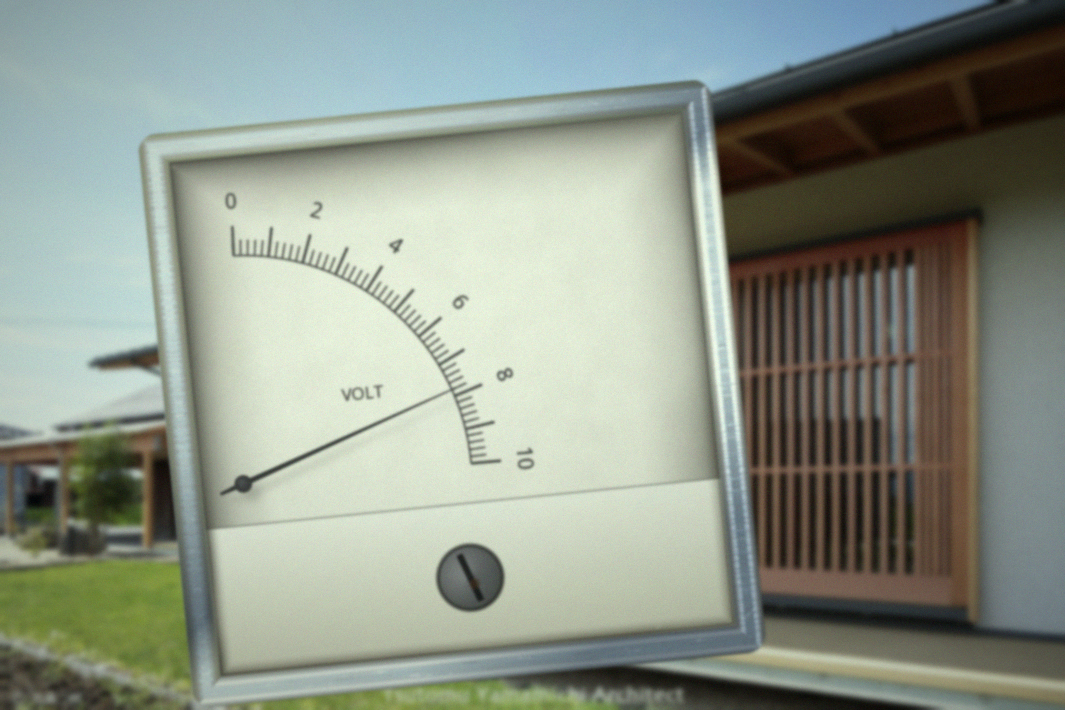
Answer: 7.8V
